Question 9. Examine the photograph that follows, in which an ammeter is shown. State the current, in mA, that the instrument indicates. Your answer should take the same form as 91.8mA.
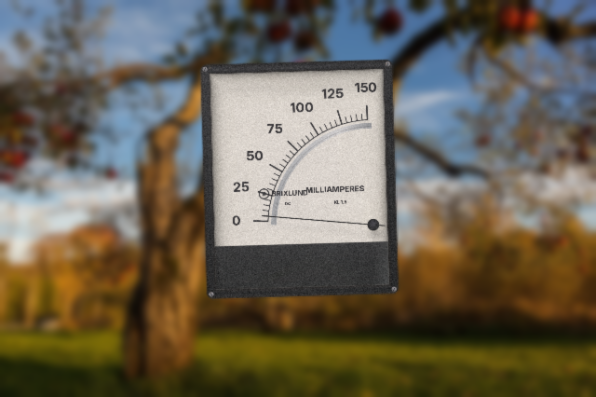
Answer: 5mA
